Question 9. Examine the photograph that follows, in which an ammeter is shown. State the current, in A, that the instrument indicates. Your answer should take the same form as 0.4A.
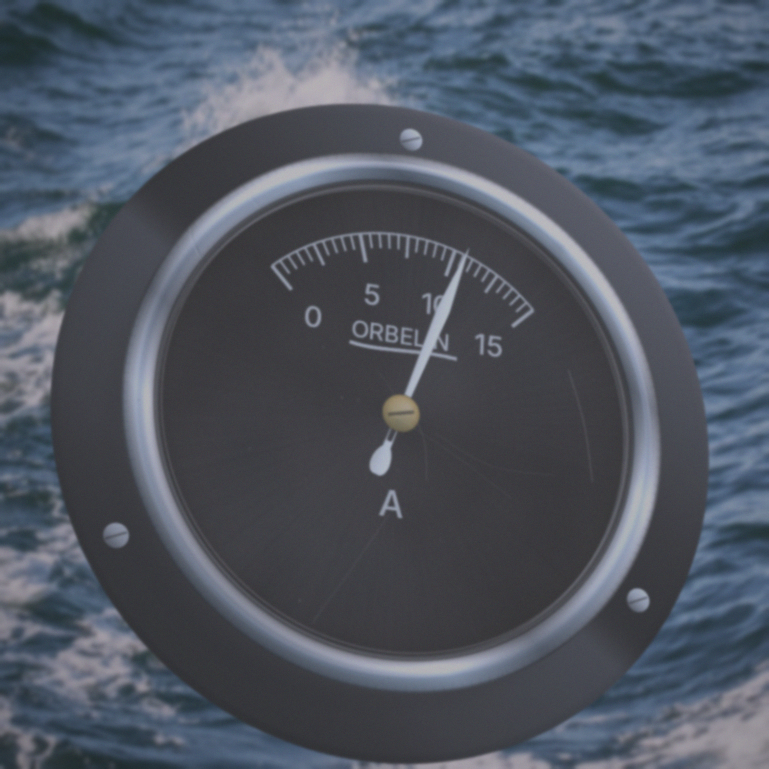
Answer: 10.5A
